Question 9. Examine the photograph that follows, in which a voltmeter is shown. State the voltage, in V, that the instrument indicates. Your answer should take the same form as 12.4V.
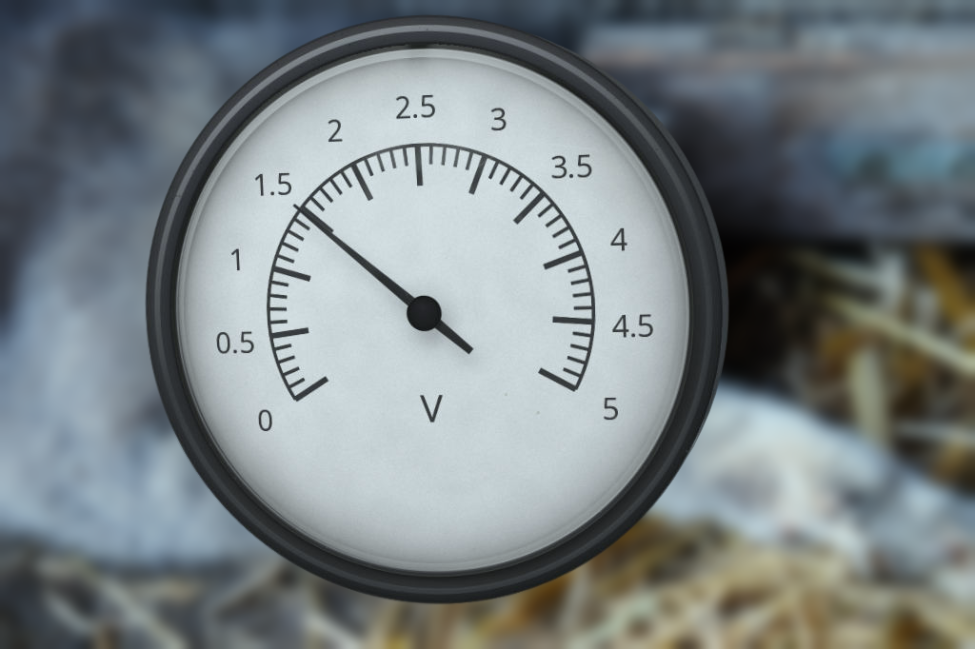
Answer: 1.5V
